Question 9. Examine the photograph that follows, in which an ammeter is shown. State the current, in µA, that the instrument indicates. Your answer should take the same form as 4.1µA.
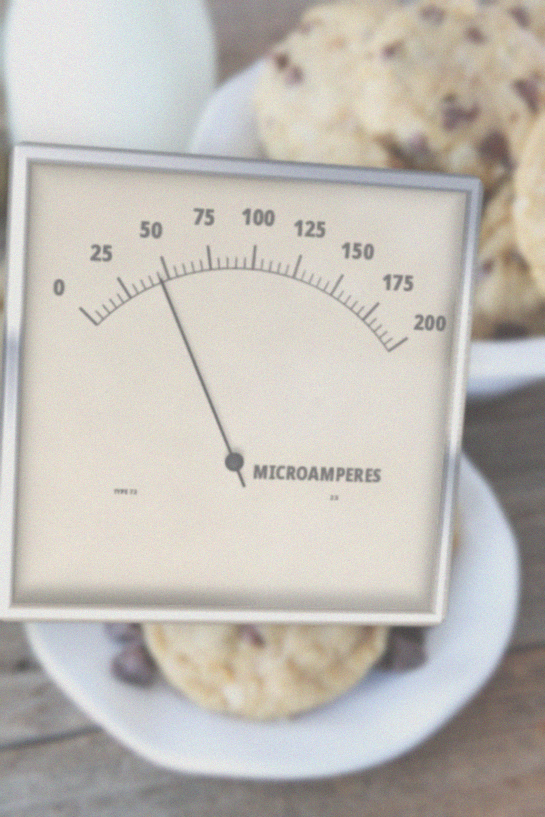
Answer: 45µA
